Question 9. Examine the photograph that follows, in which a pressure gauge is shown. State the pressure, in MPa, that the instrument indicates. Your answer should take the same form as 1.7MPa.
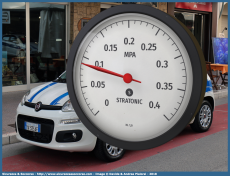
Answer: 0.09MPa
